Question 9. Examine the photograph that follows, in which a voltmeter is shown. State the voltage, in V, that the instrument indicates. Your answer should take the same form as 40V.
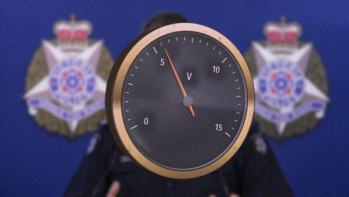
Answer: 5.5V
